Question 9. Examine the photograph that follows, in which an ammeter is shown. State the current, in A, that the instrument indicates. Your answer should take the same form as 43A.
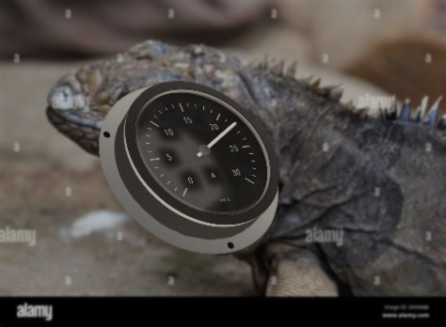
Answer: 22A
